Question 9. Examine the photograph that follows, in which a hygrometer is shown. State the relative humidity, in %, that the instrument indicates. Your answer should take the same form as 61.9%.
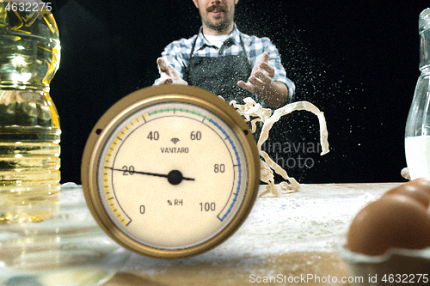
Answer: 20%
